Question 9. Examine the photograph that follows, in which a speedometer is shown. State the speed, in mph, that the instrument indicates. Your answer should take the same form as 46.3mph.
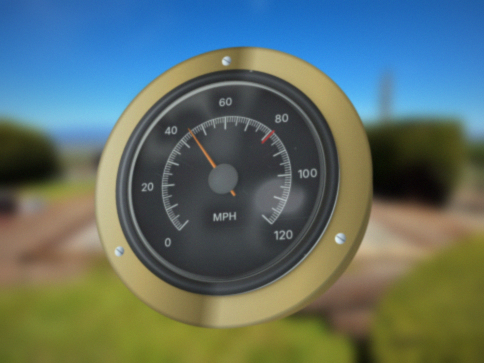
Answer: 45mph
